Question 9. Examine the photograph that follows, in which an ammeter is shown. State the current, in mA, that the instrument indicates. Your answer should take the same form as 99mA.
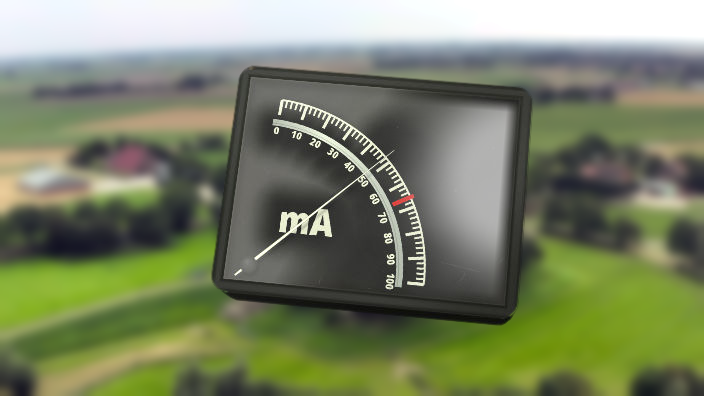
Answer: 48mA
